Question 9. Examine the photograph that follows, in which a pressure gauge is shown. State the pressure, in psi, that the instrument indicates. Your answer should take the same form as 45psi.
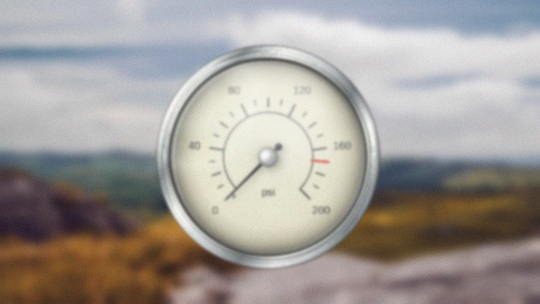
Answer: 0psi
